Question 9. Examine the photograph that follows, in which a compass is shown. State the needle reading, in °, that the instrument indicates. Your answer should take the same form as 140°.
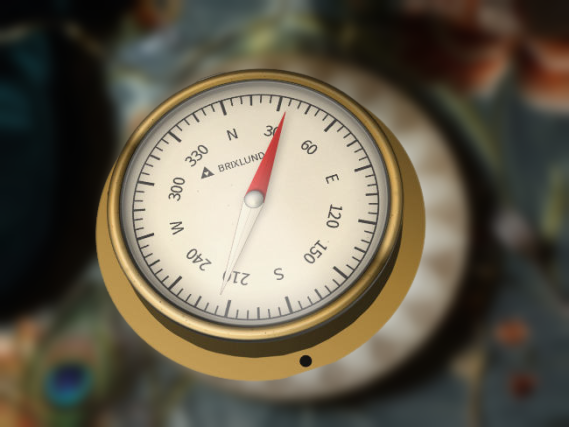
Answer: 35°
